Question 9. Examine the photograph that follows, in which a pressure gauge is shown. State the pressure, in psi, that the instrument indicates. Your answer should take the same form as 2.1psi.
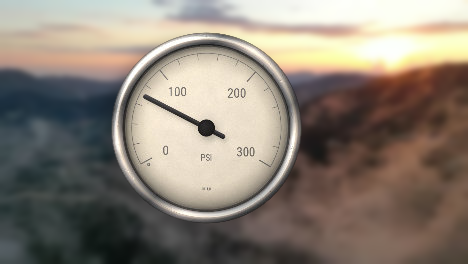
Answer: 70psi
